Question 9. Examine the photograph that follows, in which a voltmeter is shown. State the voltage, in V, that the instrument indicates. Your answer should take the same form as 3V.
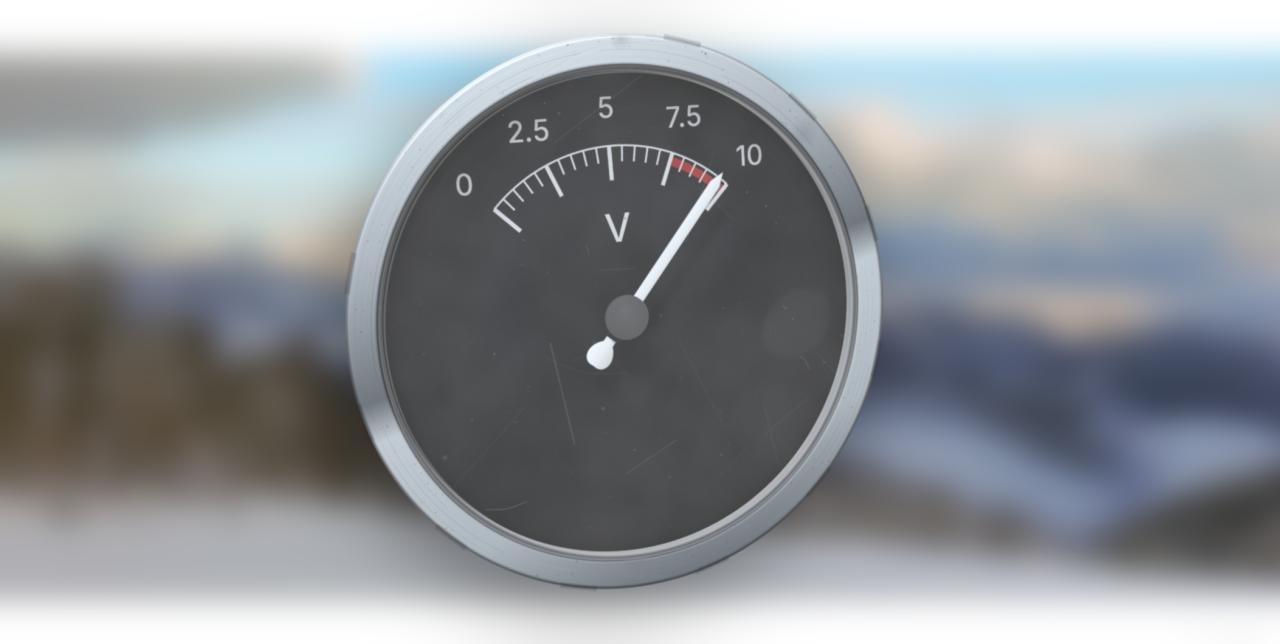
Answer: 9.5V
